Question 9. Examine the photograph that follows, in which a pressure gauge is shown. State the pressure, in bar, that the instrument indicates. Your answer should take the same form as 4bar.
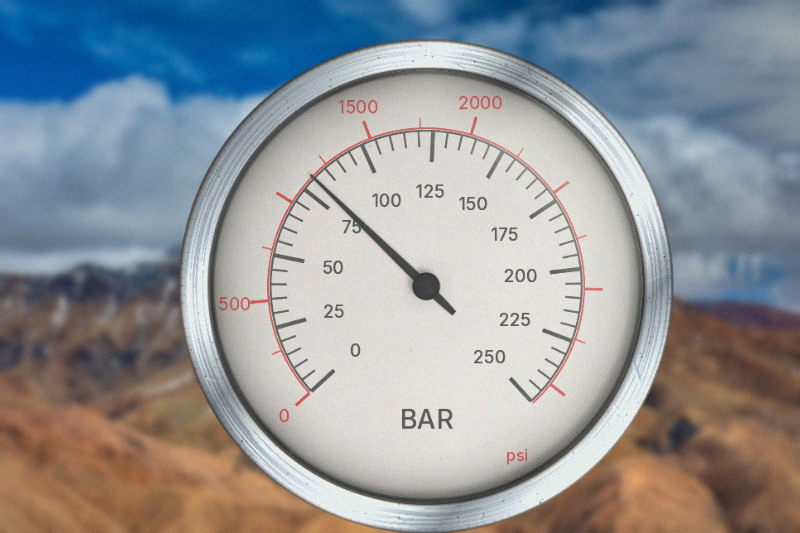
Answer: 80bar
